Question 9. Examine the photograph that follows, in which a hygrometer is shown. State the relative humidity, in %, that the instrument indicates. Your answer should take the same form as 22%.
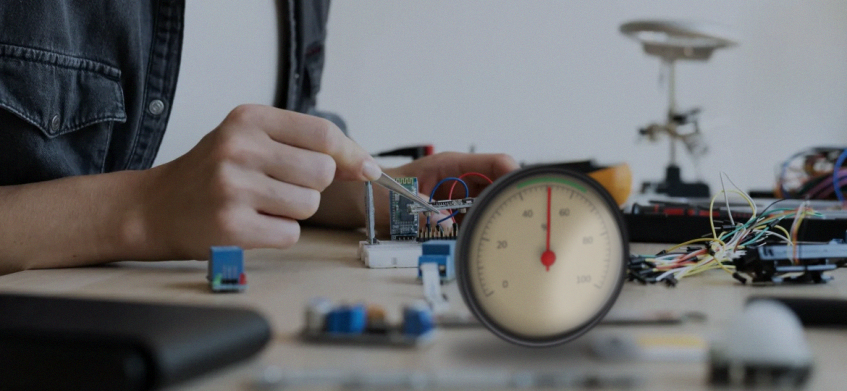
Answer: 50%
